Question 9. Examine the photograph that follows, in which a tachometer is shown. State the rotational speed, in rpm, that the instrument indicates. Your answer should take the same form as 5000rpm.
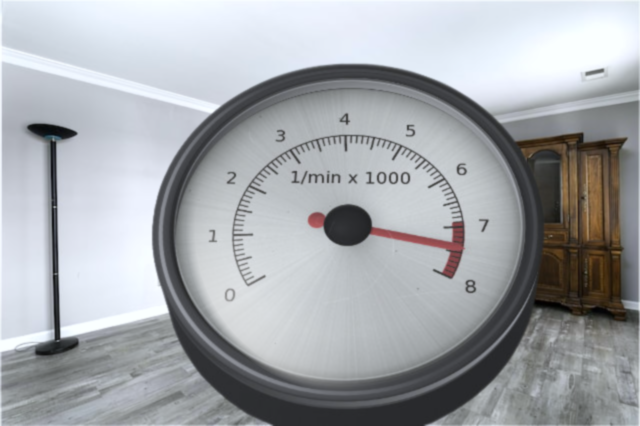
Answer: 7500rpm
